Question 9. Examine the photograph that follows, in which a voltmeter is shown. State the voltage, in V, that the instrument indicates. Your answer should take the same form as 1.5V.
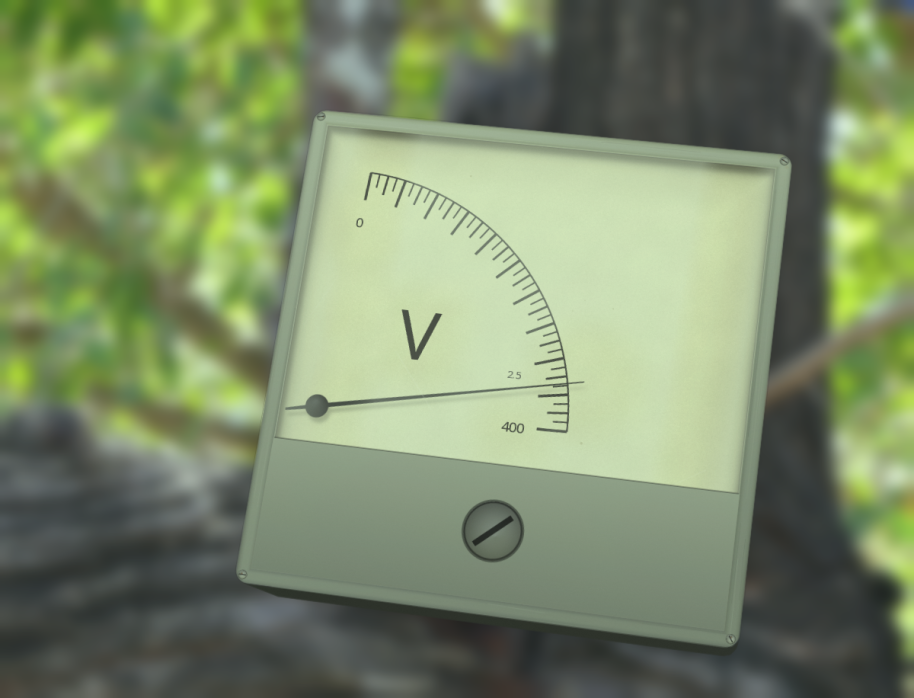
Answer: 350V
